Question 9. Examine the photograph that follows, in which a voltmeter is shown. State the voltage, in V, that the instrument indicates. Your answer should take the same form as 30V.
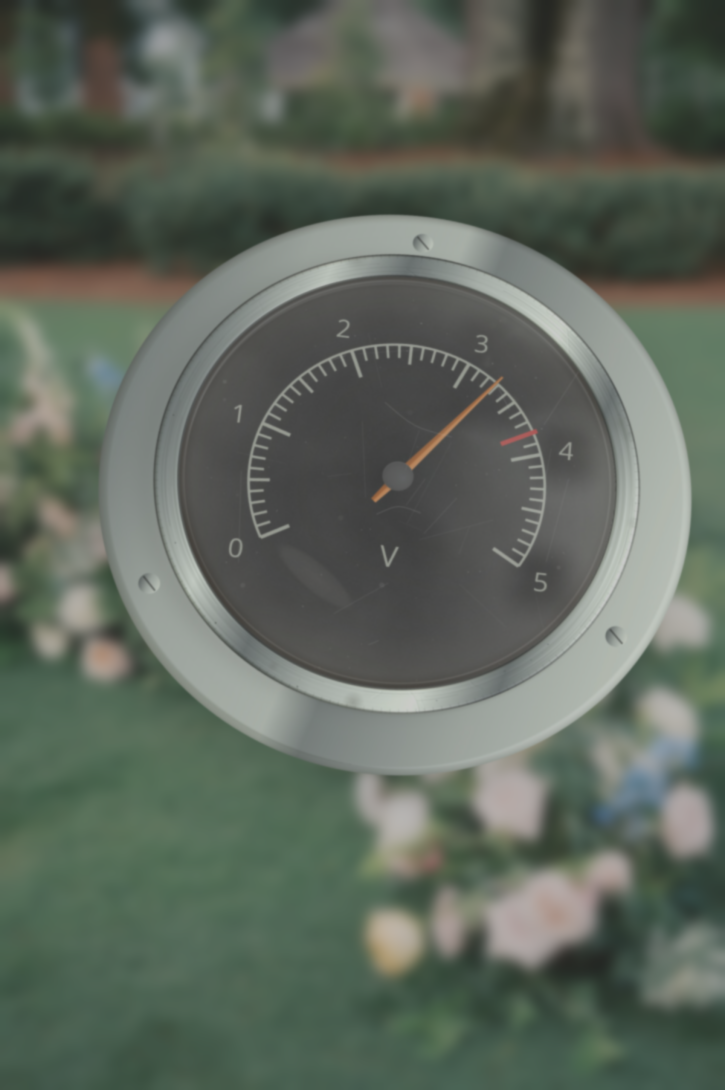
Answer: 3.3V
